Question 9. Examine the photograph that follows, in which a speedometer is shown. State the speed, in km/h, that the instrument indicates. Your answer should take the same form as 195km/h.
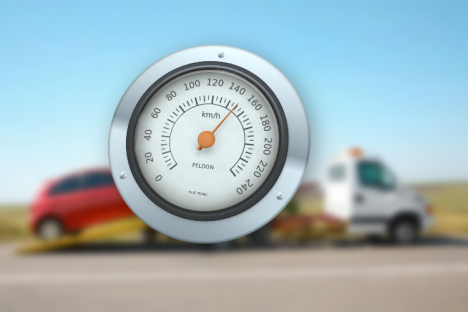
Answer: 150km/h
